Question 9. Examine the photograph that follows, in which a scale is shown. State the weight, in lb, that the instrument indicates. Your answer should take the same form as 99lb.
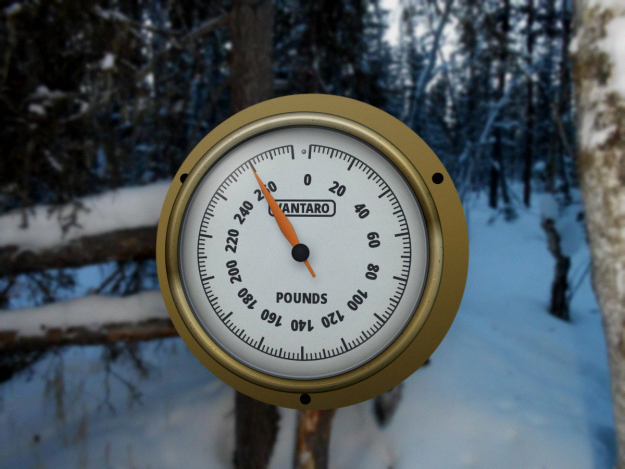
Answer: 260lb
